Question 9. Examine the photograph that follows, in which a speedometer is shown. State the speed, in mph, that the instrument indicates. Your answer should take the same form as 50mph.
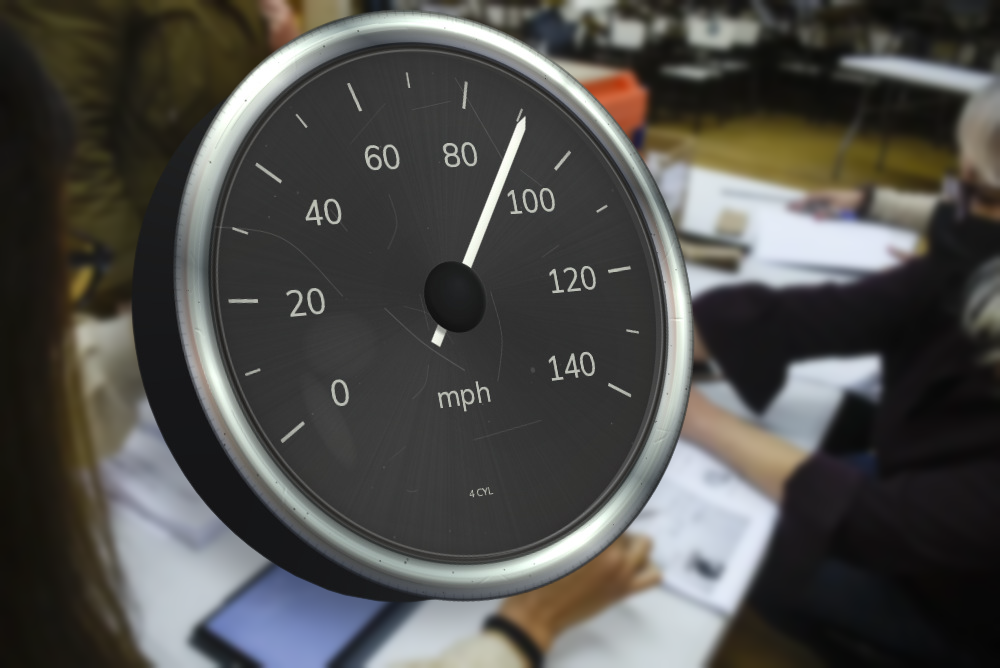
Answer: 90mph
